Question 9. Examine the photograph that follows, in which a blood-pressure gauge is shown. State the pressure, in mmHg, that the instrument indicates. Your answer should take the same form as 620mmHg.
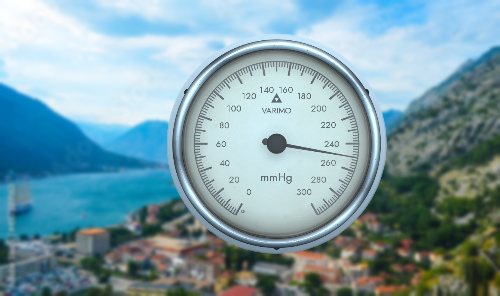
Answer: 250mmHg
